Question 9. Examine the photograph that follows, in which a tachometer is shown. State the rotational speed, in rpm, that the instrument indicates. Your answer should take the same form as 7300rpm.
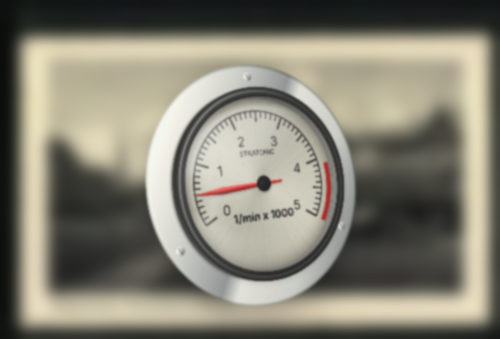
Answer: 500rpm
